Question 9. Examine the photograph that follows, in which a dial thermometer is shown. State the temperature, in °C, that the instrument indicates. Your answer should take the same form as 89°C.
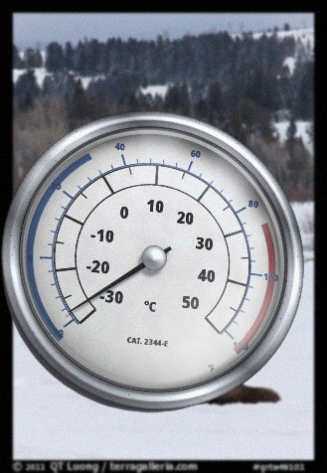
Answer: -27.5°C
